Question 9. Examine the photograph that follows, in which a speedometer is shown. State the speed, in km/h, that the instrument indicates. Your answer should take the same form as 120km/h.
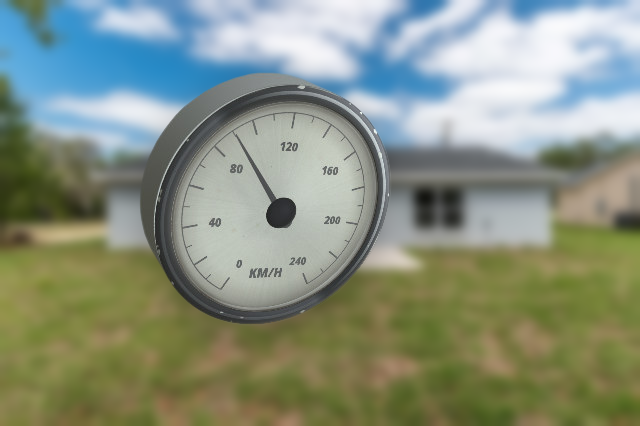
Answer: 90km/h
